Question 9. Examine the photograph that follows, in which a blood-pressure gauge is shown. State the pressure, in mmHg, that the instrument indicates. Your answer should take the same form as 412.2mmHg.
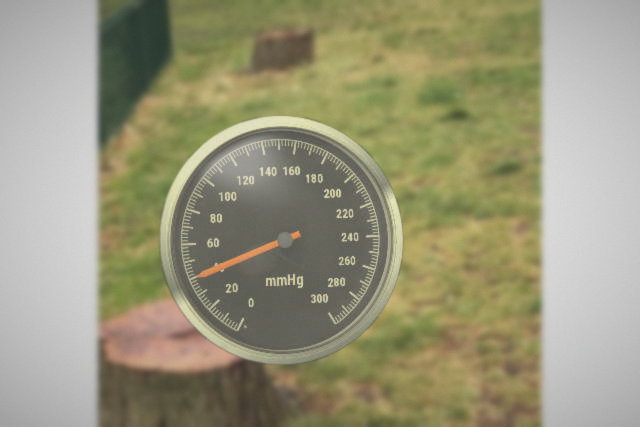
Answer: 40mmHg
